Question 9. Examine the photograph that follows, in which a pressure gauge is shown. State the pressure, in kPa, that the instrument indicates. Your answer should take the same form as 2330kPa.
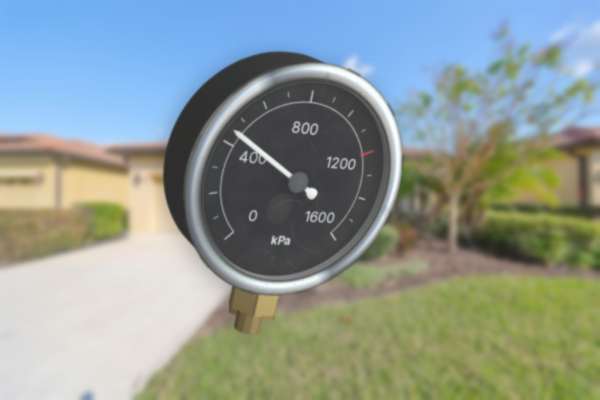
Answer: 450kPa
